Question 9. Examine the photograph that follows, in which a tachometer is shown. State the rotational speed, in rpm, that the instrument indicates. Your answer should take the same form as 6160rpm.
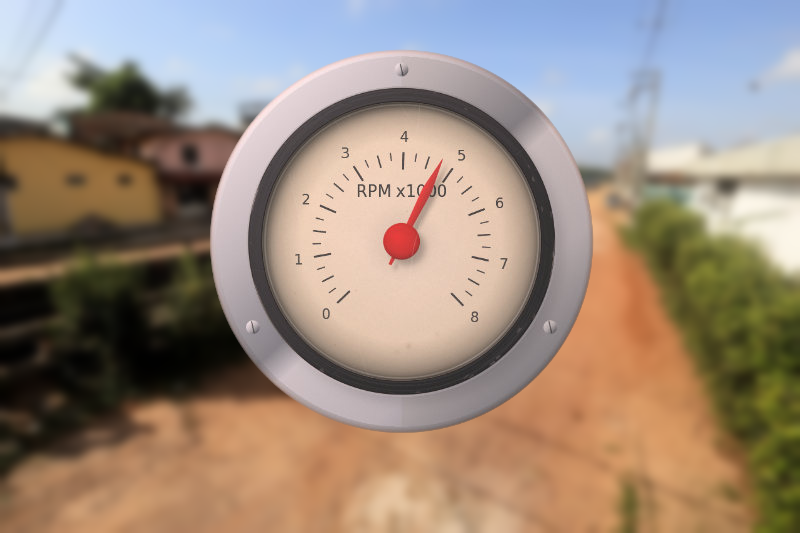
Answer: 4750rpm
